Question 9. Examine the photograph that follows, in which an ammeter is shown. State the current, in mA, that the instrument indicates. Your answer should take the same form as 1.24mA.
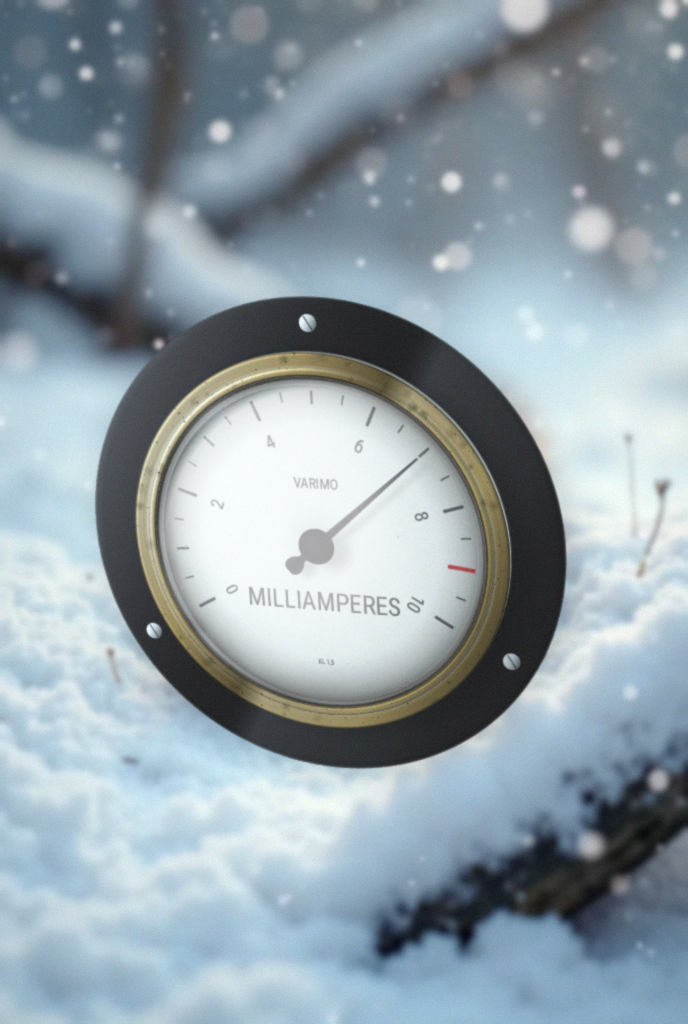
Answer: 7mA
